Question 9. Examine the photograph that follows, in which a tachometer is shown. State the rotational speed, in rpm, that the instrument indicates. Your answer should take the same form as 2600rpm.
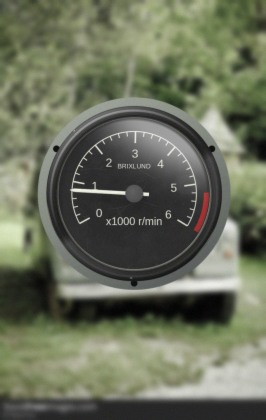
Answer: 800rpm
